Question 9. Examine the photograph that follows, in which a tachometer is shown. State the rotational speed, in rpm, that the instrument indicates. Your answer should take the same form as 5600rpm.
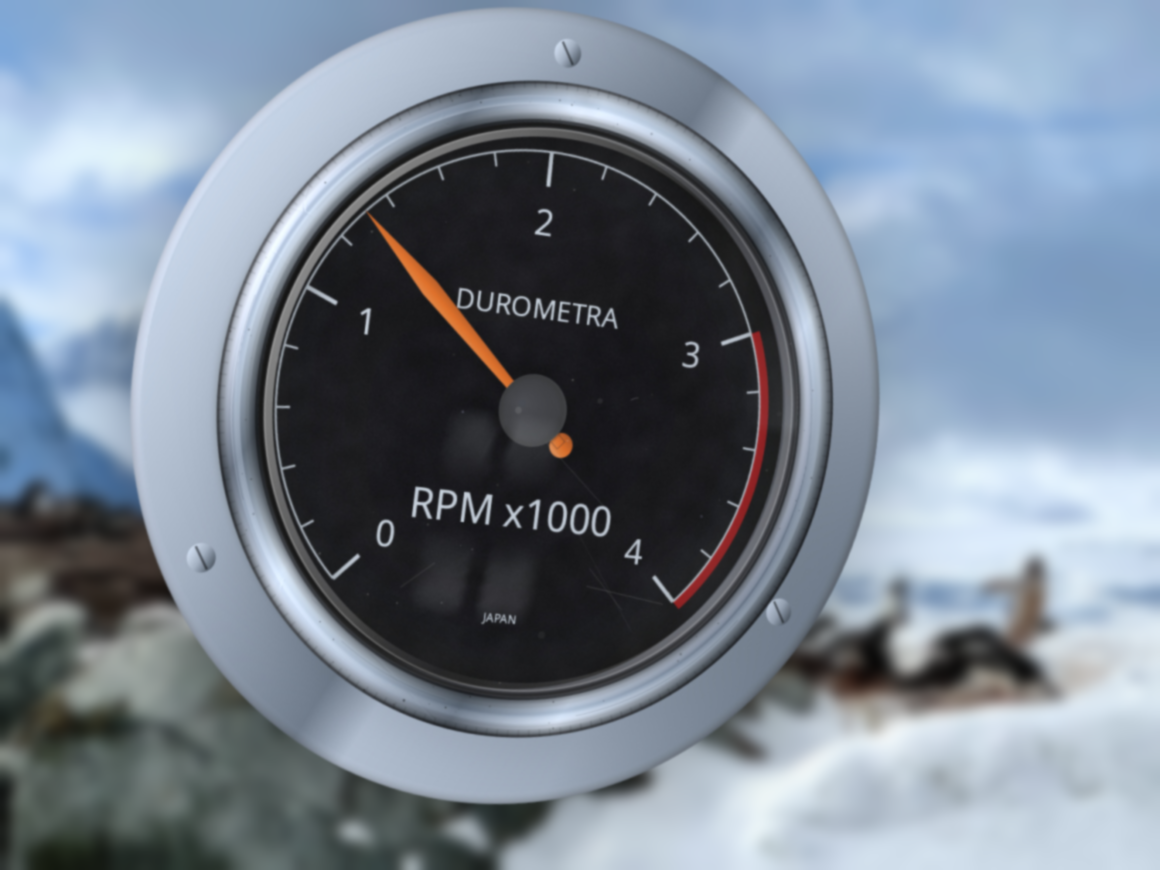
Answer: 1300rpm
